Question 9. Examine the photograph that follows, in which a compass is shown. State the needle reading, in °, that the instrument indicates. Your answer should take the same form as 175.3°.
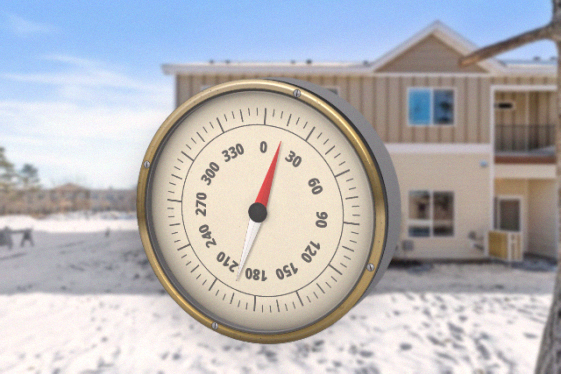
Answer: 15°
